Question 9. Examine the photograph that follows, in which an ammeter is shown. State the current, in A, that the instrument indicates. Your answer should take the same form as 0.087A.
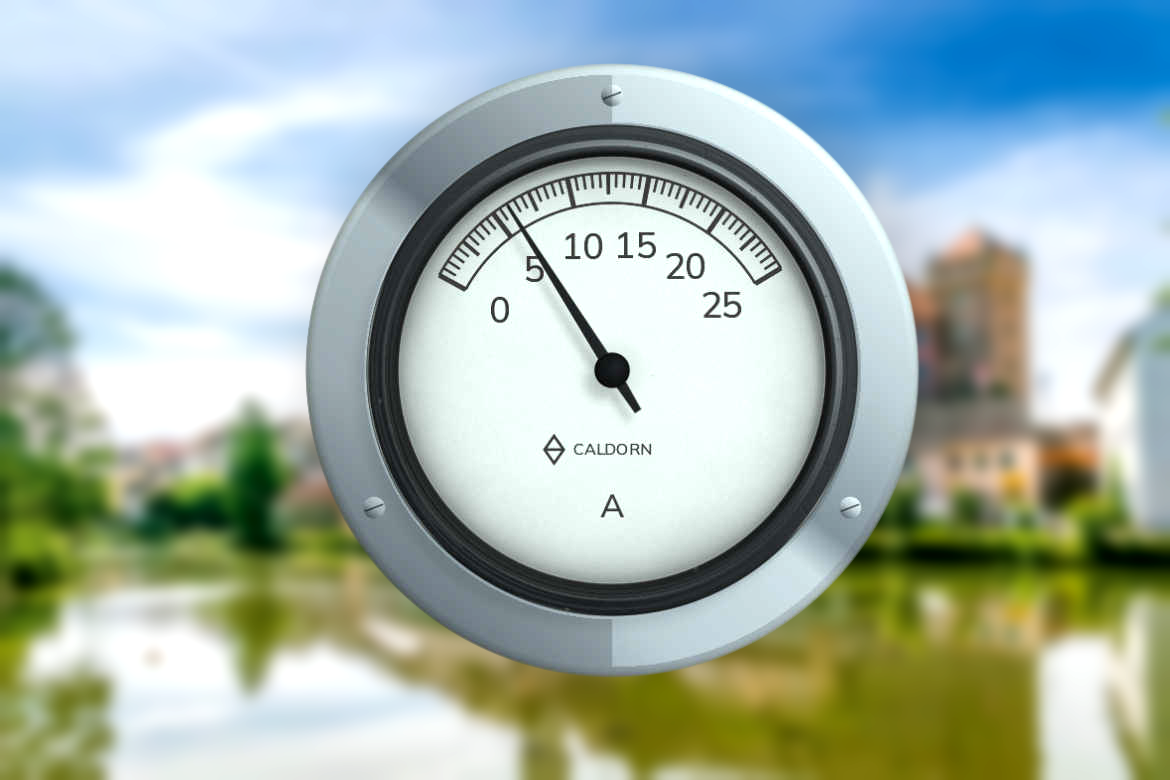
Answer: 6A
